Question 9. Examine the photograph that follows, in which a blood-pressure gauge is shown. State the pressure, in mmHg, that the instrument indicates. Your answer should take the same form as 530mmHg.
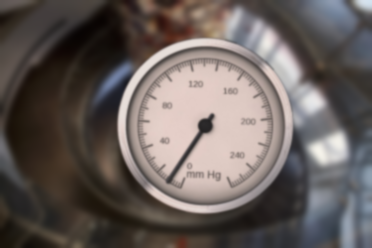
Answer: 10mmHg
